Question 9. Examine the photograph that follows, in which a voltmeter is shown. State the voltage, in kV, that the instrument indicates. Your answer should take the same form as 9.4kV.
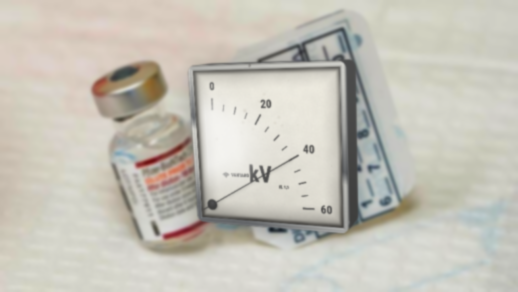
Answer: 40kV
